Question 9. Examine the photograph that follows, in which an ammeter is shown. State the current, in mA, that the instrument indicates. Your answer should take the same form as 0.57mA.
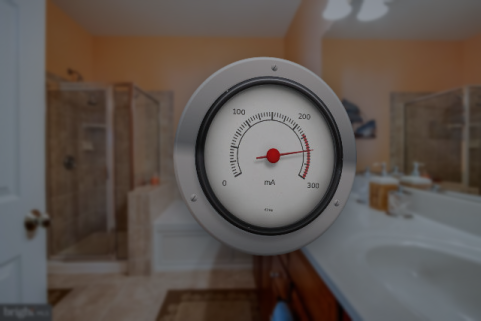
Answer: 250mA
